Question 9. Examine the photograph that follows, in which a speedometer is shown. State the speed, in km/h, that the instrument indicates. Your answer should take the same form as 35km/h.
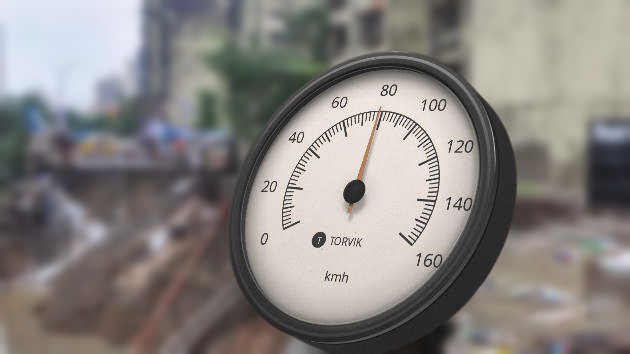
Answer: 80km/h
